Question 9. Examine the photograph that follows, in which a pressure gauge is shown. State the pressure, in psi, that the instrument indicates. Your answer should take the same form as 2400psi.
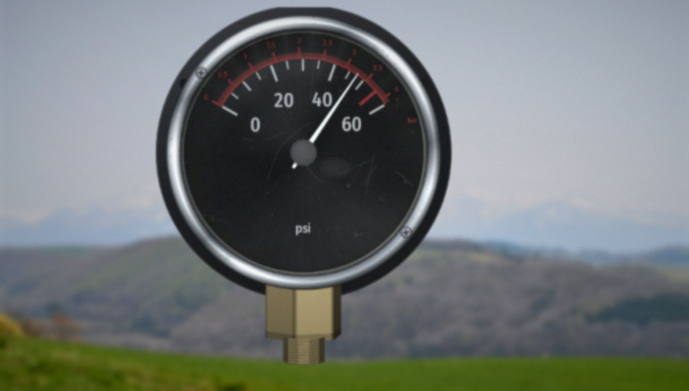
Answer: 47.5psi
